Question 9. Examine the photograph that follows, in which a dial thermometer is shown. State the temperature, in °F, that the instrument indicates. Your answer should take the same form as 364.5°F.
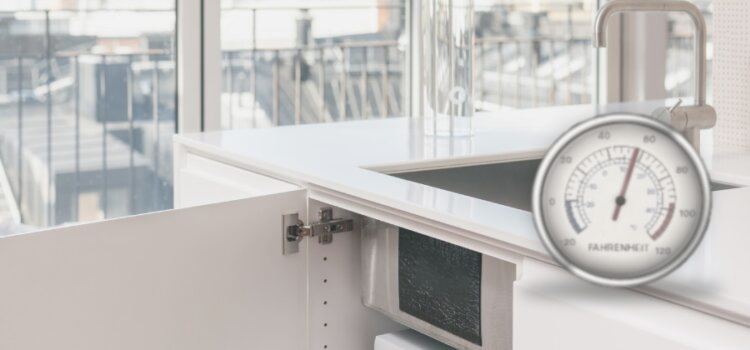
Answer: 56°F
